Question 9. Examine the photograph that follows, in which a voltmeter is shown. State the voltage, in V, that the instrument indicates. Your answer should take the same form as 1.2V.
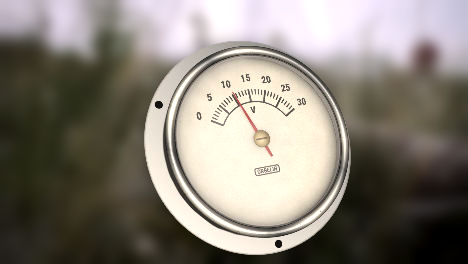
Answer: 10V
